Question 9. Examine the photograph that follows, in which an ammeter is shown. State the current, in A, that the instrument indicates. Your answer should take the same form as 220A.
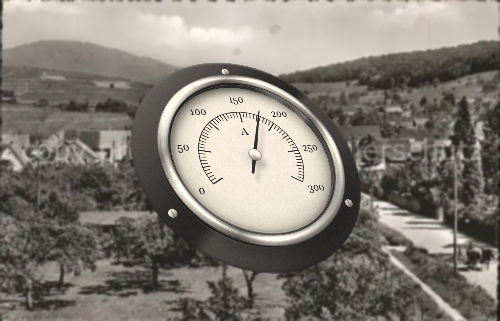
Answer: 175A
